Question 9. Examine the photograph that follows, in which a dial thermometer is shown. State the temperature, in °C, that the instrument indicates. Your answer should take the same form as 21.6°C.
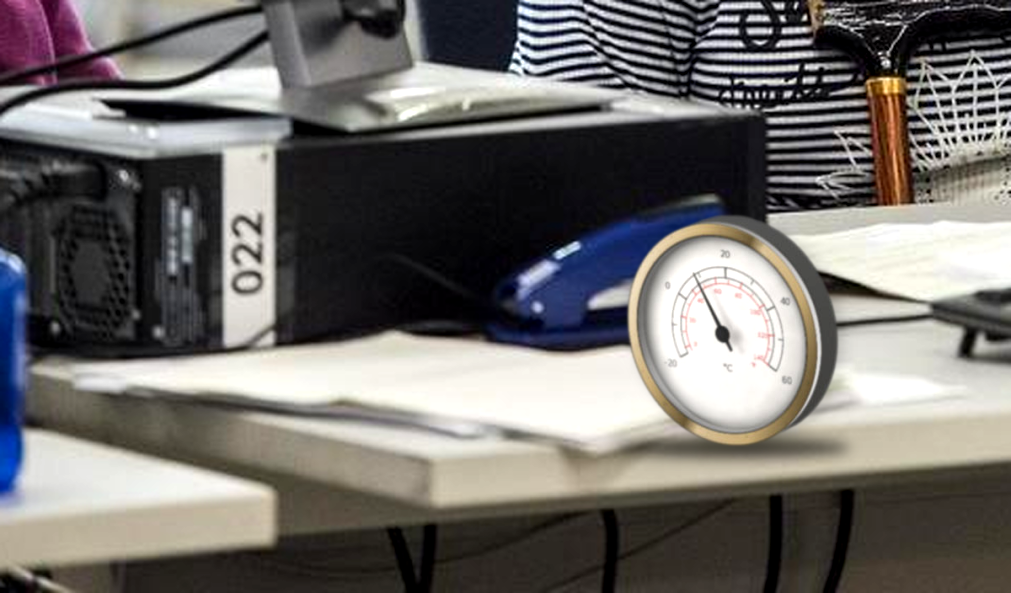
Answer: 10°C
